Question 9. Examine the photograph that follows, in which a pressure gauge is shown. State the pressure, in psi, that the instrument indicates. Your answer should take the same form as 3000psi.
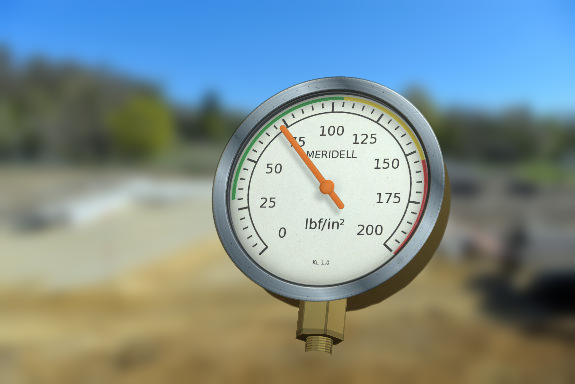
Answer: 72.5psi
